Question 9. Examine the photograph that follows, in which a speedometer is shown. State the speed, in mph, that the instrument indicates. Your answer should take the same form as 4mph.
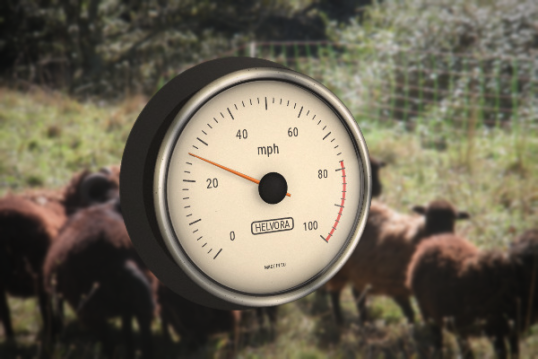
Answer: 26mph
